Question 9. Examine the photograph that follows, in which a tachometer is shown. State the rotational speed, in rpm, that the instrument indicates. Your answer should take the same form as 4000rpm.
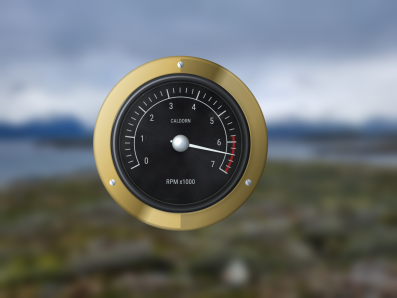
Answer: 6400rpm
